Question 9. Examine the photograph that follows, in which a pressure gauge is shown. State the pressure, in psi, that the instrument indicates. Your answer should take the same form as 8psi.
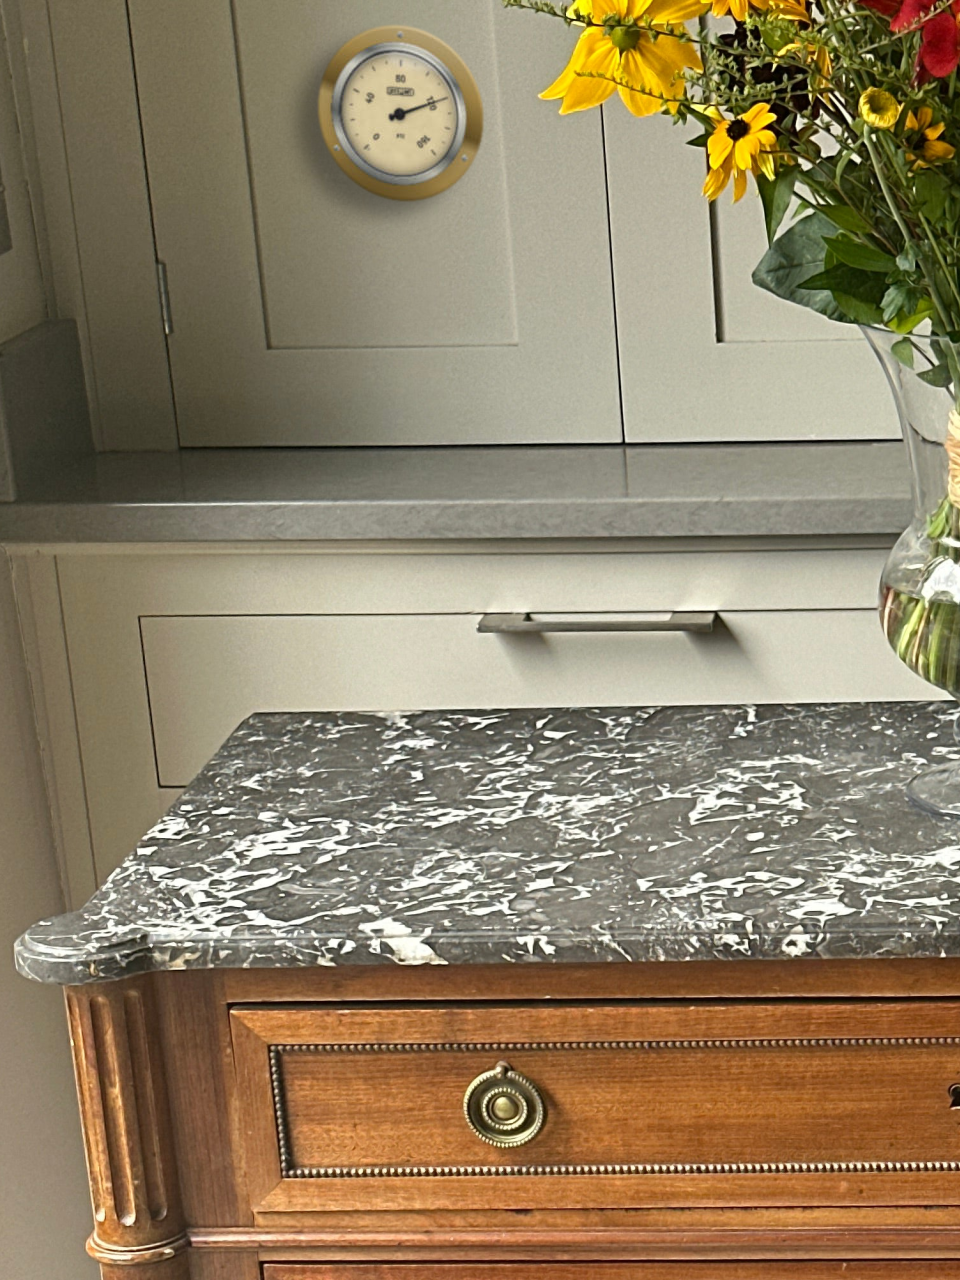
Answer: 120psi
